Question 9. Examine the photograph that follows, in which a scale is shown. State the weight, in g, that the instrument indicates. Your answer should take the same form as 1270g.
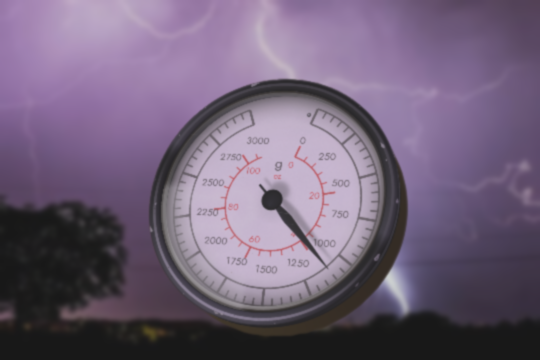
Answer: 1100g
